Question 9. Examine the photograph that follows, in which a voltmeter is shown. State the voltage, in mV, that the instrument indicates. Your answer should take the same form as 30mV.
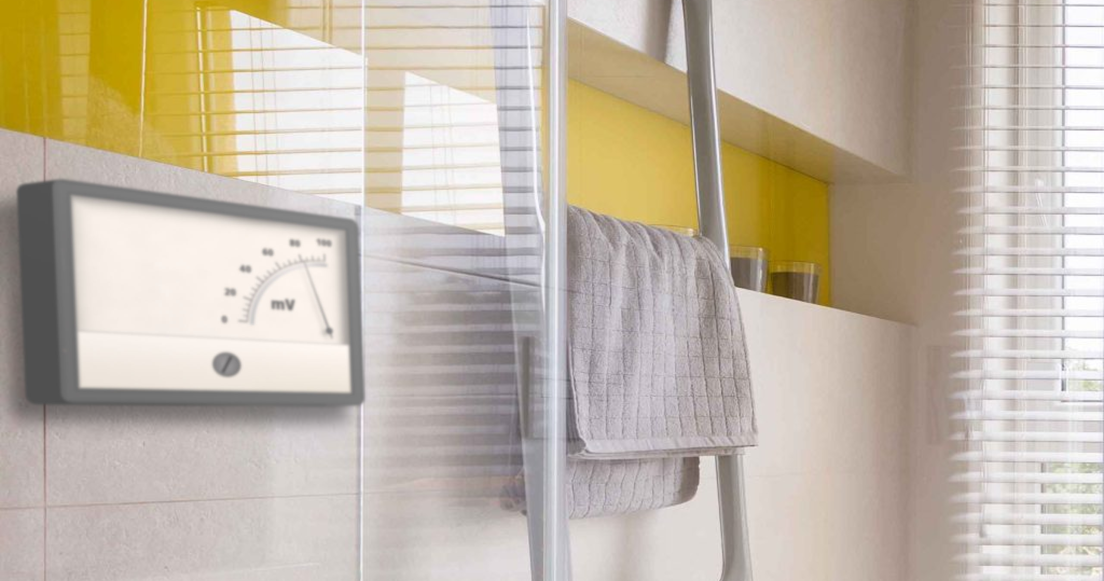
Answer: 80mV
